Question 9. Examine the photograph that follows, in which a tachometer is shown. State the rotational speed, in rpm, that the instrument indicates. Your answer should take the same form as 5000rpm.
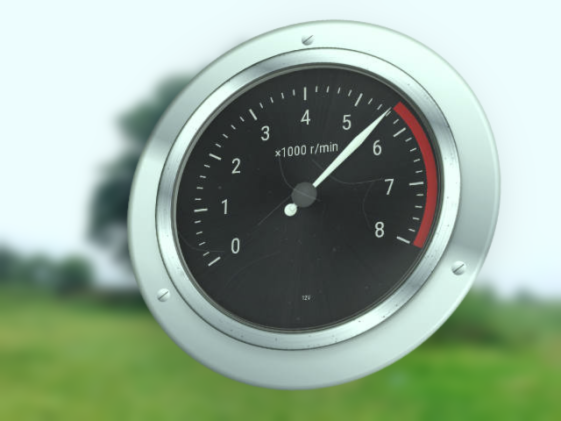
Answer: 5600rpm
